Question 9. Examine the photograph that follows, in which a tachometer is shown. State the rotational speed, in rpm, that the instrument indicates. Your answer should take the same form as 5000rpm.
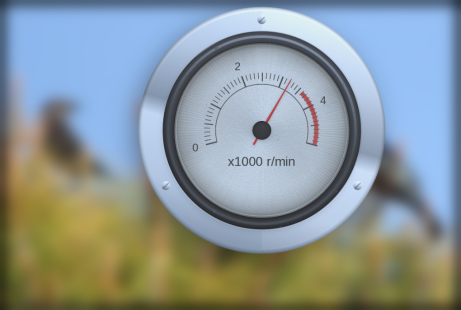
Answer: 3200rpm
